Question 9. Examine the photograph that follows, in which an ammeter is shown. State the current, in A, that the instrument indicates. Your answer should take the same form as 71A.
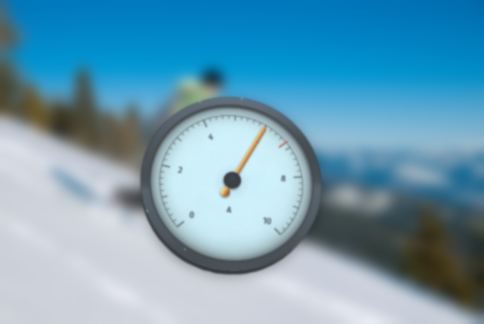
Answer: 6A
